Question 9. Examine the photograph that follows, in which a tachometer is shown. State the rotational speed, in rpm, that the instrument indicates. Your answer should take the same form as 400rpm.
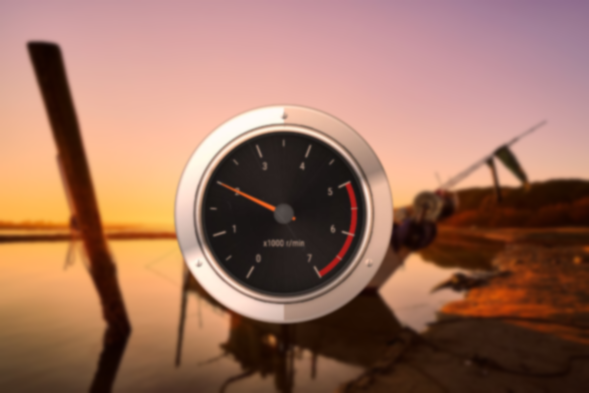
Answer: 2000rpm
